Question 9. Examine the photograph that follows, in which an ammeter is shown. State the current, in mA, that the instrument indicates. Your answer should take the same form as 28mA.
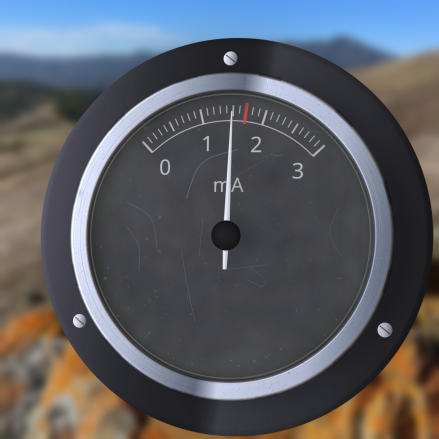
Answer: 1.5mA
